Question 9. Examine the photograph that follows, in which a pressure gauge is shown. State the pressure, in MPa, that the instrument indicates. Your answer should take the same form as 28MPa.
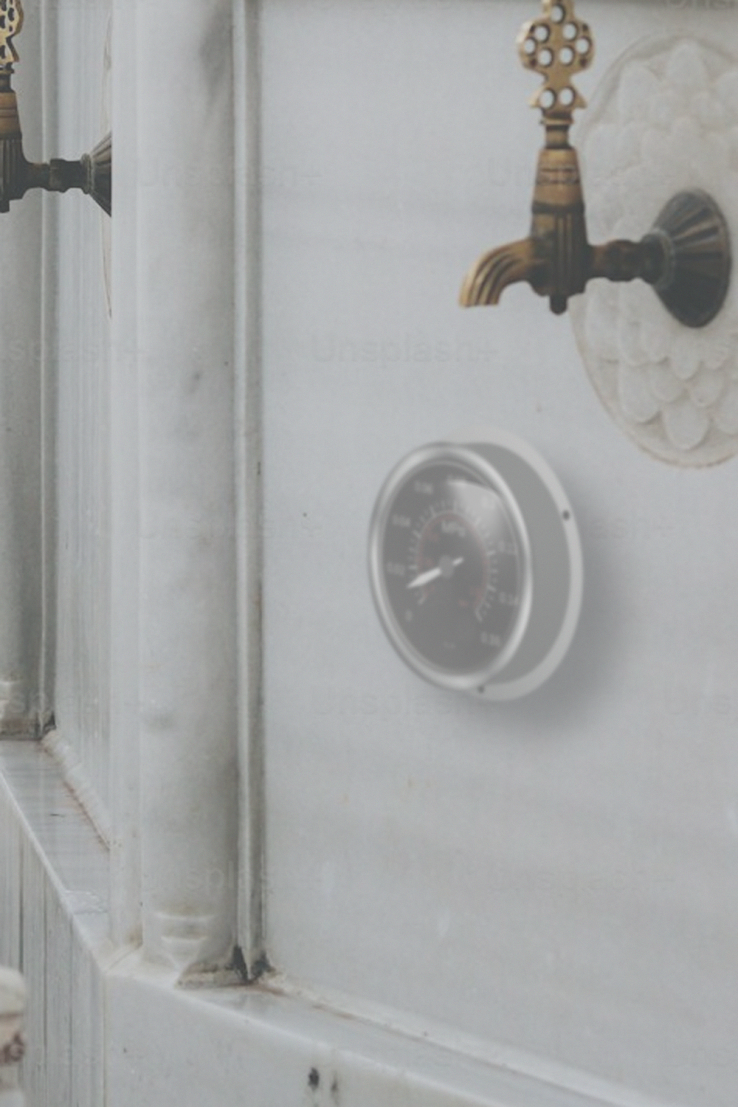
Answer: 0.01MPa
